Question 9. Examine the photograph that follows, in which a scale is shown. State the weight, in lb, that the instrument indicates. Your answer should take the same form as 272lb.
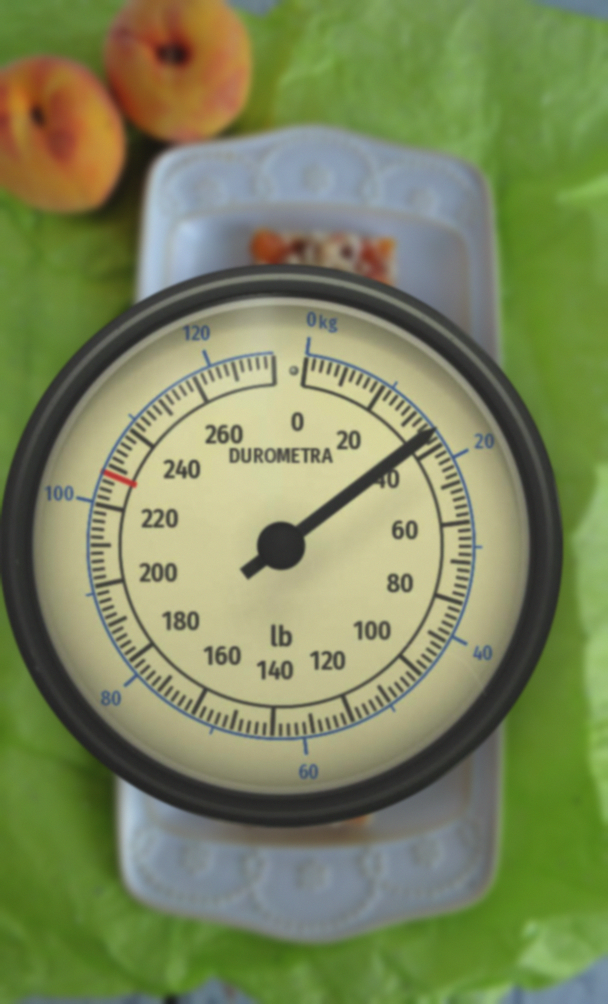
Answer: 36lb
